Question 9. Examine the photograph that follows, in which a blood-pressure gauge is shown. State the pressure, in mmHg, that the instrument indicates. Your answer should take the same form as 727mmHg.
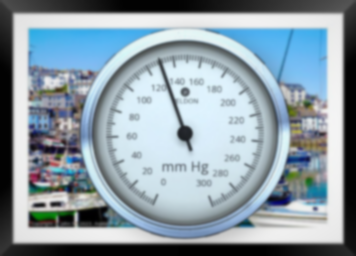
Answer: 130mmHg
